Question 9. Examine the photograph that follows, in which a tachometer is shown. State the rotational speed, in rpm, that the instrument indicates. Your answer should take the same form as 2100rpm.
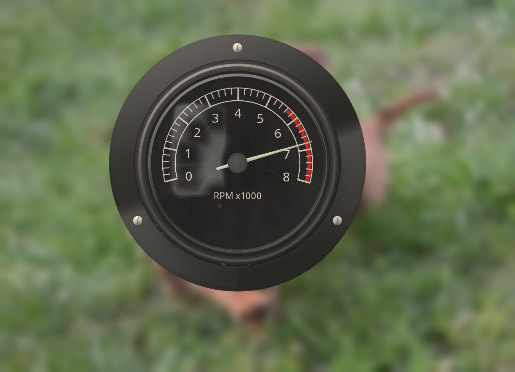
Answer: 6800rpm
